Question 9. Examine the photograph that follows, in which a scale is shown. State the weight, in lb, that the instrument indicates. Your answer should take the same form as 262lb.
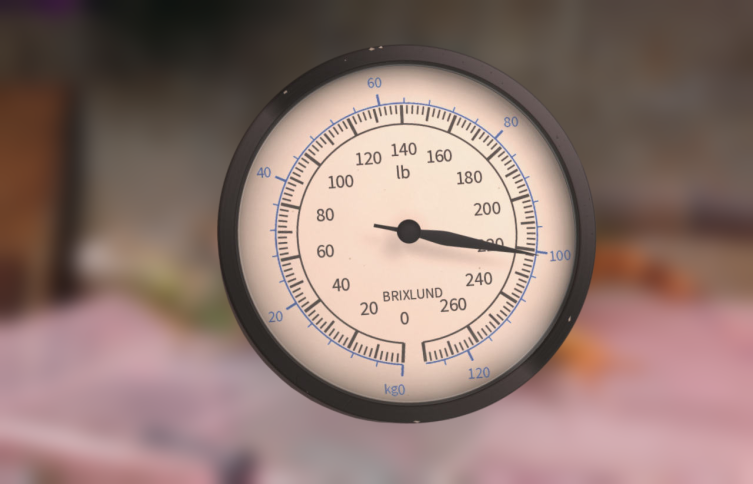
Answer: 222lb
